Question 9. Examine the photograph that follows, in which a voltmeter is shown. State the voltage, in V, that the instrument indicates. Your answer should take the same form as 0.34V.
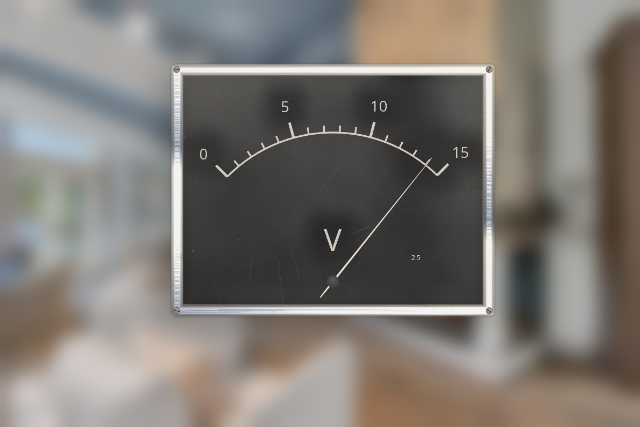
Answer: 14V
